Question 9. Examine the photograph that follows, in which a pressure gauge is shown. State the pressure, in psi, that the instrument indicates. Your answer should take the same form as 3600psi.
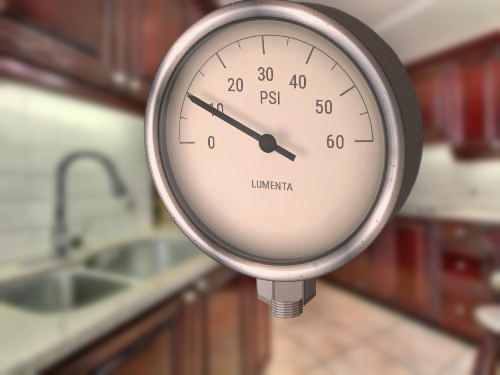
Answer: 10psi
